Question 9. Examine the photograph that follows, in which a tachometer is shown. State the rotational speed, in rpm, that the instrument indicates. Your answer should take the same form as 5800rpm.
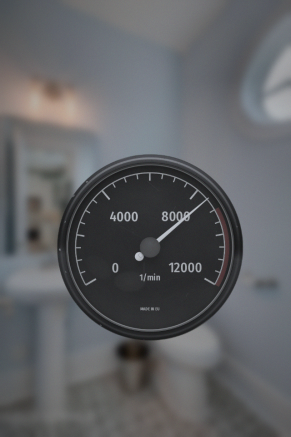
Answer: 8500rpm
